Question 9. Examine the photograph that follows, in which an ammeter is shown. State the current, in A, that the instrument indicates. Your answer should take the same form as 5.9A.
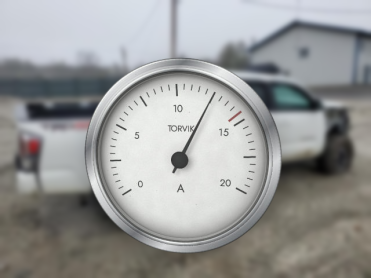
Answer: 12.5A
